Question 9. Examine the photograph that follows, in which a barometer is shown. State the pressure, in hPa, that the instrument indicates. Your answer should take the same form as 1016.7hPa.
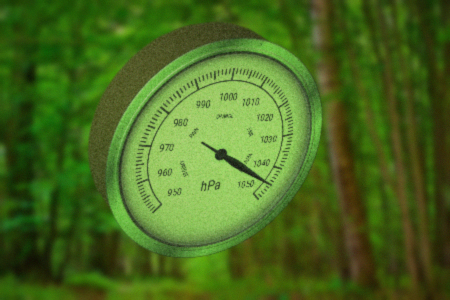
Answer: 1045hPa
